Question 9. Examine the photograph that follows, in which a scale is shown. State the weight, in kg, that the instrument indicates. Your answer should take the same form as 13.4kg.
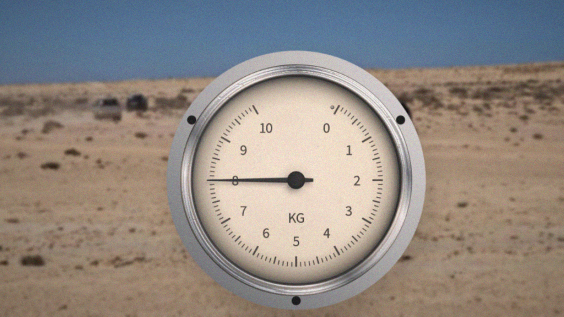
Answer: 8kg
